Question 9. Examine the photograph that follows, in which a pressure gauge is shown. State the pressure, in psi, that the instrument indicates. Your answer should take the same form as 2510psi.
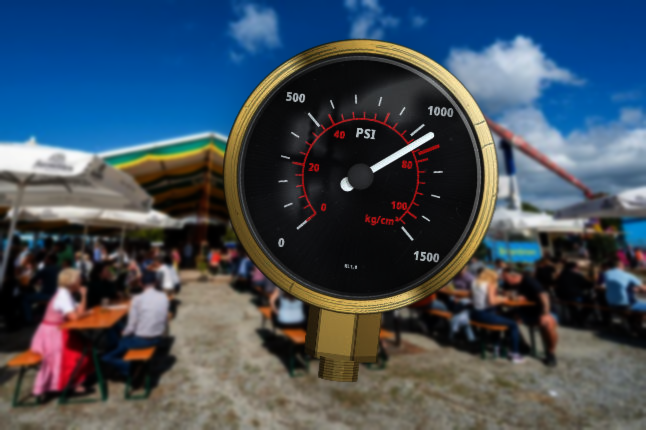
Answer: 1050psi
